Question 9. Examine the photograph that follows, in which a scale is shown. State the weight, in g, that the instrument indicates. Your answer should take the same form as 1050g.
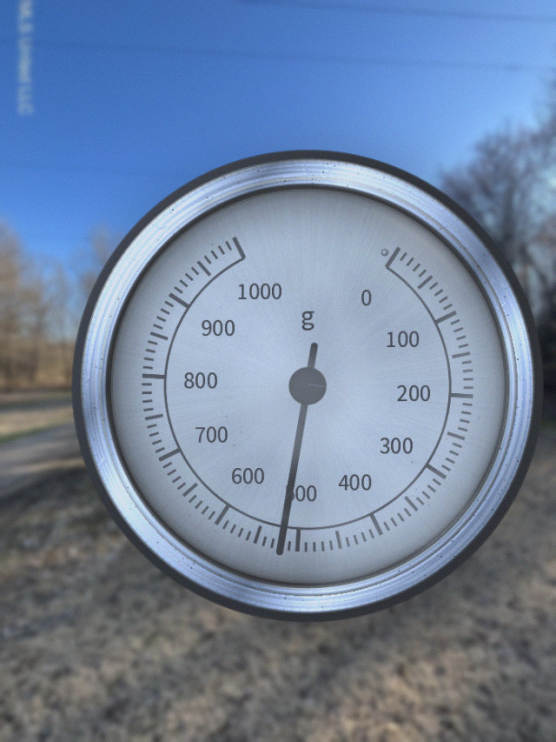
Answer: 520g
